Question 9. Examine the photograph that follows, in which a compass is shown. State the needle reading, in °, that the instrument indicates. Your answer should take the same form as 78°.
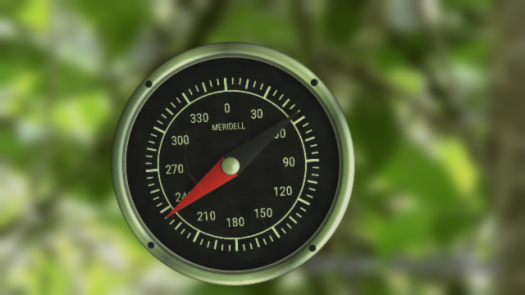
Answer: 235°
